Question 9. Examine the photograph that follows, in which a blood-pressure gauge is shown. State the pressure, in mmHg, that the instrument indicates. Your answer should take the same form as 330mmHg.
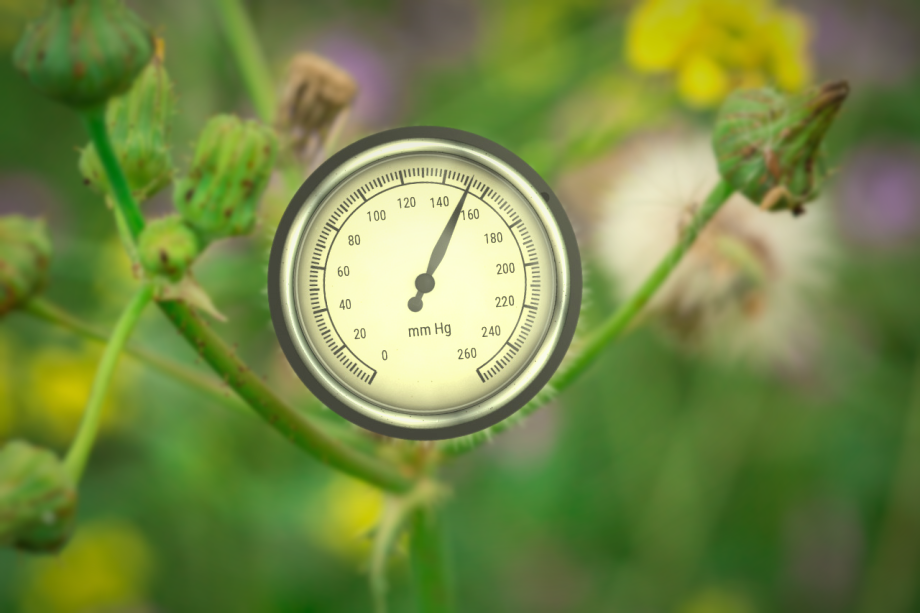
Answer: 152mmHg
